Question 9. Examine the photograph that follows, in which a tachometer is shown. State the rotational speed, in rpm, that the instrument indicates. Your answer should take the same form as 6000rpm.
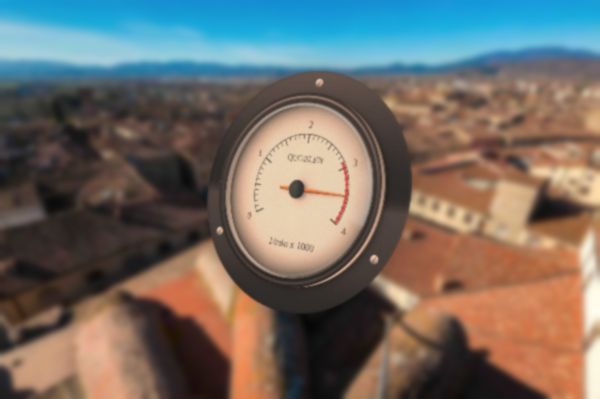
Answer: 3500rpm
